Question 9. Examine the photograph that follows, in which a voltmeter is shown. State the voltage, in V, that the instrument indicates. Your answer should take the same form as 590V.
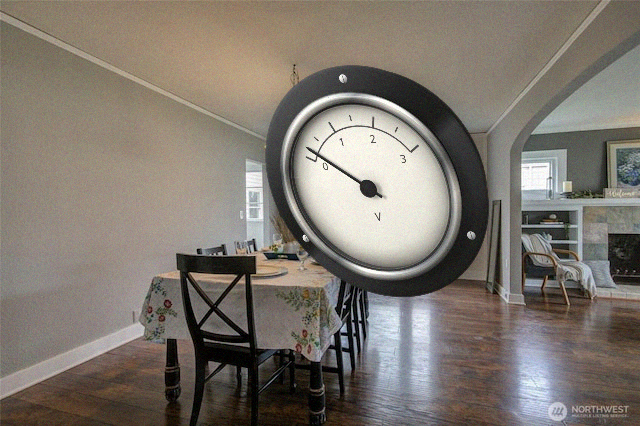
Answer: 0.25V
